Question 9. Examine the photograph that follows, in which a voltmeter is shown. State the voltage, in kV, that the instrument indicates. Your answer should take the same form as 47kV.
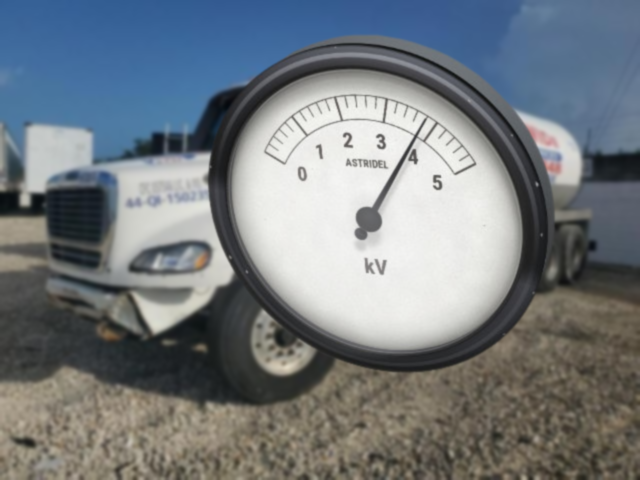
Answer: 3.8kV
